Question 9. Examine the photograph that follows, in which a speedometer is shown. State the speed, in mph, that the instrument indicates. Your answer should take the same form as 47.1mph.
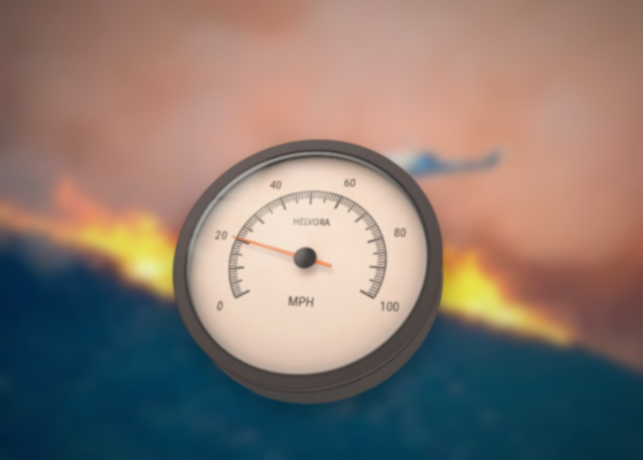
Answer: 20mph
